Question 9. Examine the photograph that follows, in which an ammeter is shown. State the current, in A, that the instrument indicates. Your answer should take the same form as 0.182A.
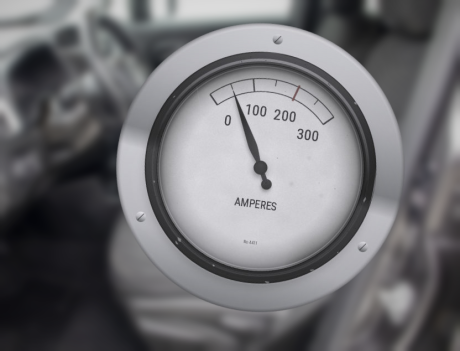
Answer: 50A
